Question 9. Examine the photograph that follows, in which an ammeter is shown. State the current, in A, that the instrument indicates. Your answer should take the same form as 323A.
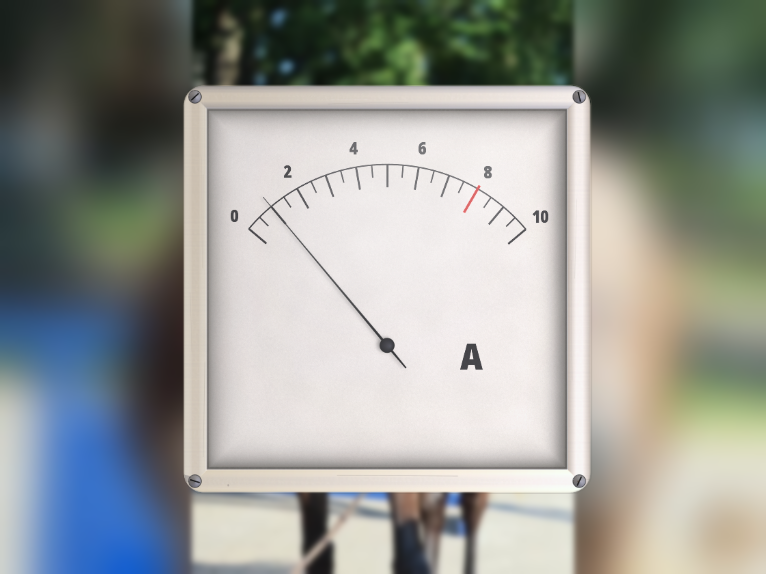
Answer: 1A
